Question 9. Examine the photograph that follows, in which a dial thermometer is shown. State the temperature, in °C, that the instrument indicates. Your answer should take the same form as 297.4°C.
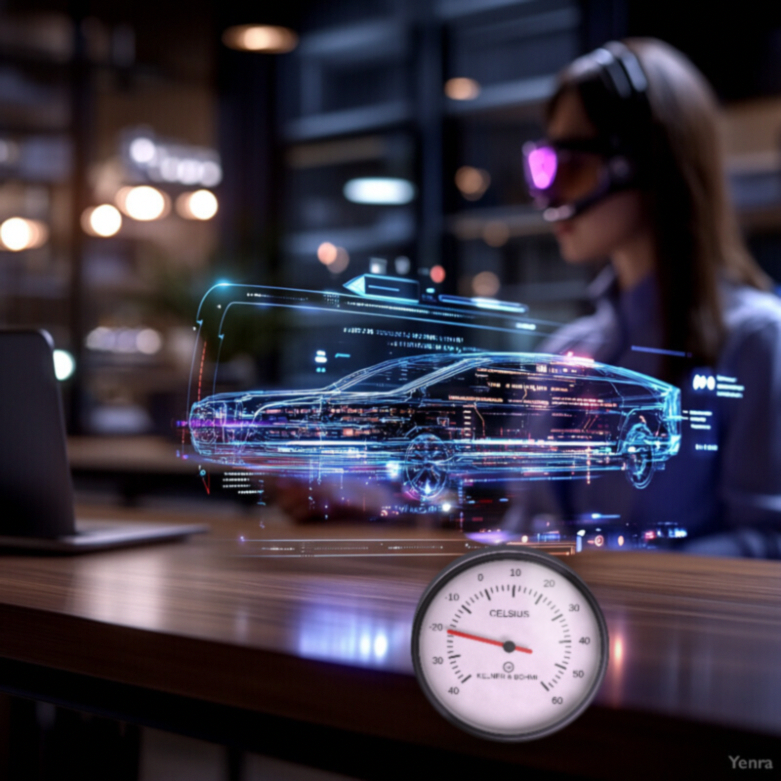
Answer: -20°C
